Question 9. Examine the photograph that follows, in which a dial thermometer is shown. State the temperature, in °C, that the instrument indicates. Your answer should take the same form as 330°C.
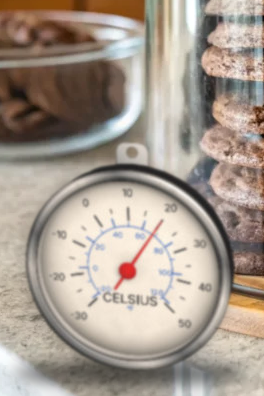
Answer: 20°C
